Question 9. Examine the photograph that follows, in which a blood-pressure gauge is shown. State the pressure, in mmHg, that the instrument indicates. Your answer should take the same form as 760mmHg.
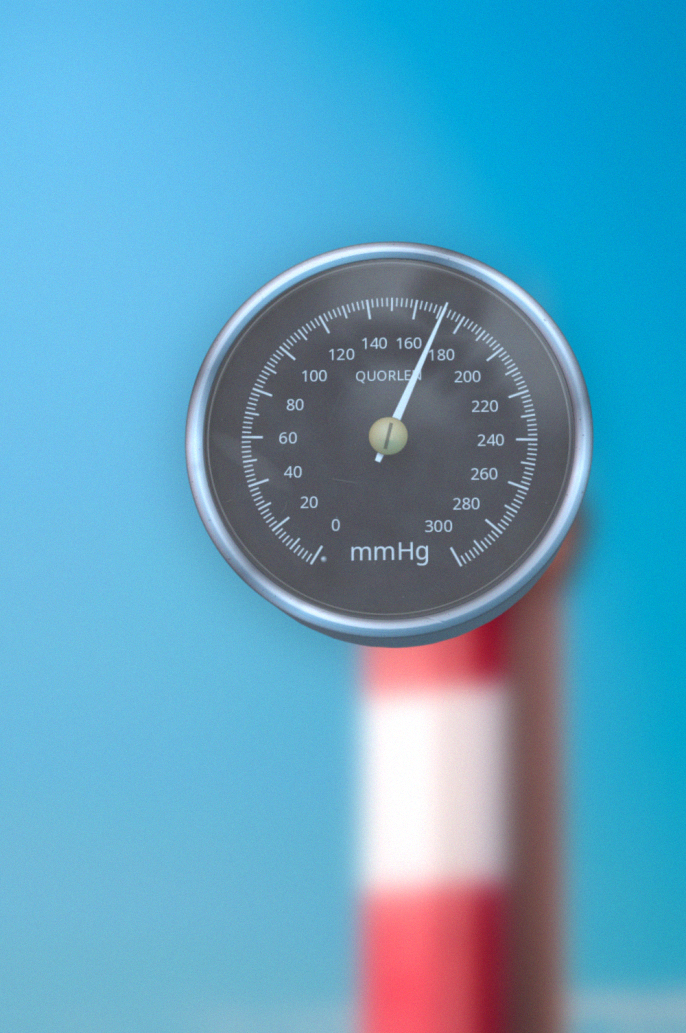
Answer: 172mmHg
